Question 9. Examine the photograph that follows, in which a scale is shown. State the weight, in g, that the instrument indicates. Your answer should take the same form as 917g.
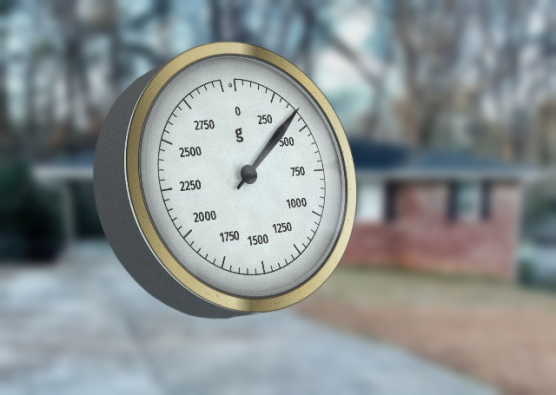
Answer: 400g
